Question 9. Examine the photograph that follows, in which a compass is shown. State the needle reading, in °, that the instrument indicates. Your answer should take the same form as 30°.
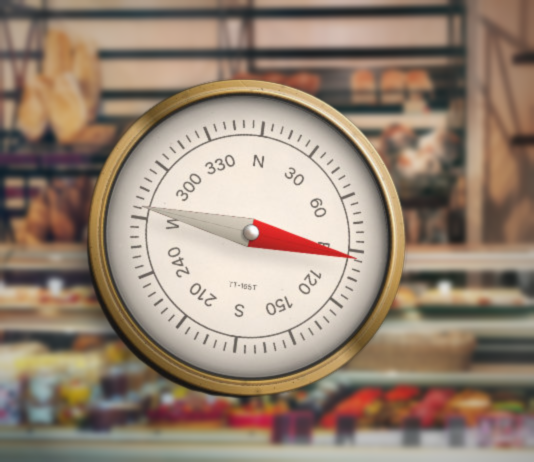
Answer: 95°
